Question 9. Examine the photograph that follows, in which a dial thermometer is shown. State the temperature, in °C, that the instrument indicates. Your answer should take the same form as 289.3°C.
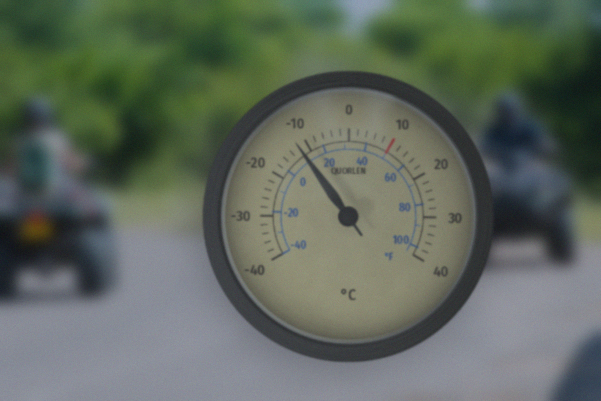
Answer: -12°C
